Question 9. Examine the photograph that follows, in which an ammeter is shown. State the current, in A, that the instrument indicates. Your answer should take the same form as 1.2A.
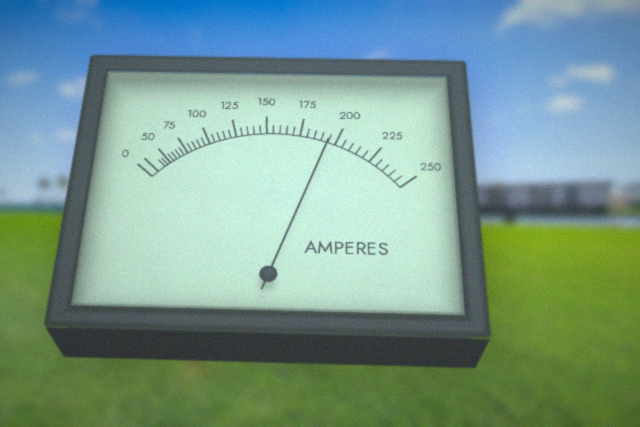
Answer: 195A
